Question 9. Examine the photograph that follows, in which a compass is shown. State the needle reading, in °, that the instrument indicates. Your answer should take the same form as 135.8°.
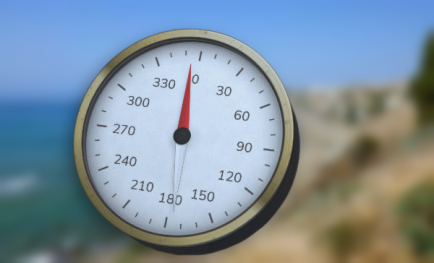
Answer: 355°
